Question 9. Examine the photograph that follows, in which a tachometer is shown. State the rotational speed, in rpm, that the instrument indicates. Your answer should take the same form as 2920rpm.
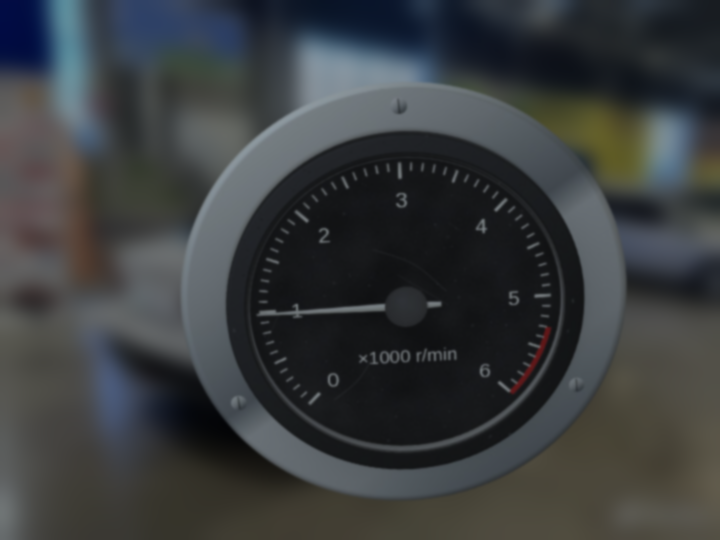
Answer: 1000rpm
